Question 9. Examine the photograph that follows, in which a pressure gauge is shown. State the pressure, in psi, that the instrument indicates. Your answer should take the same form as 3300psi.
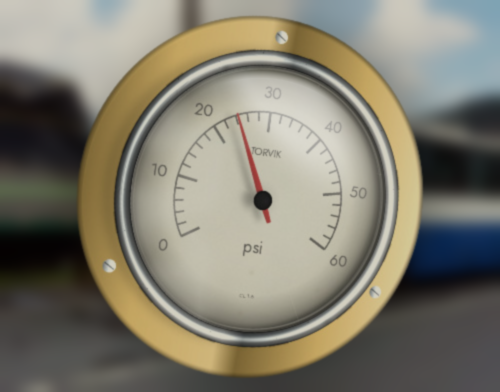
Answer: 24psi
